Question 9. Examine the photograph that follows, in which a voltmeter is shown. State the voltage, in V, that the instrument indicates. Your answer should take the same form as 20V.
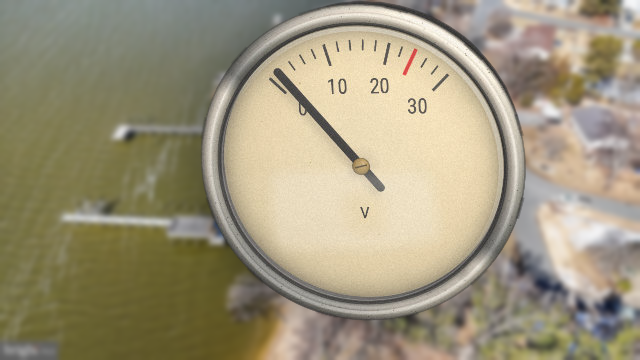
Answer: 2V
